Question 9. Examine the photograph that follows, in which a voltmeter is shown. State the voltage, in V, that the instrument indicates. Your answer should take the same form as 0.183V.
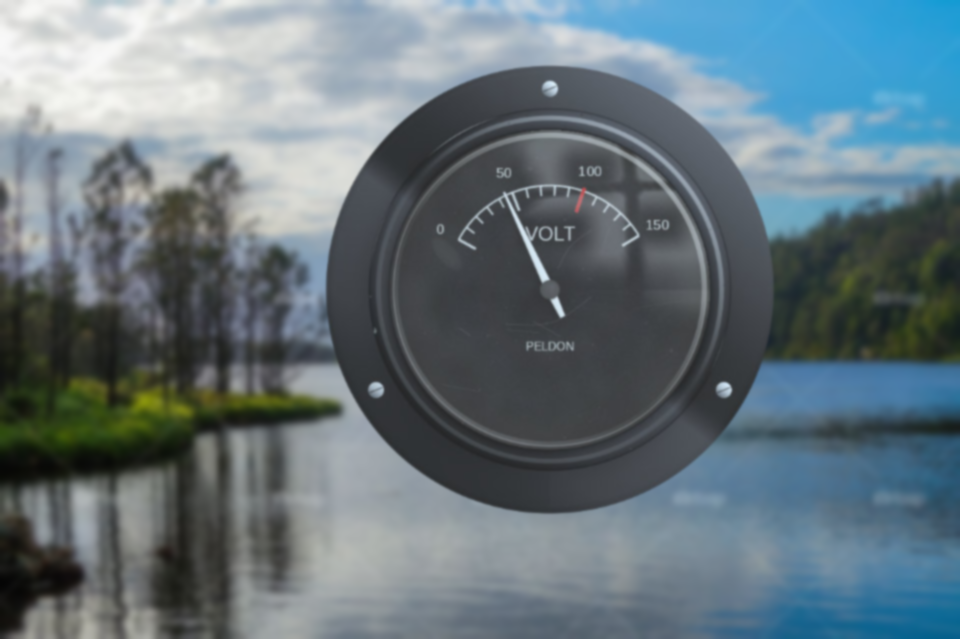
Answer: 45V
